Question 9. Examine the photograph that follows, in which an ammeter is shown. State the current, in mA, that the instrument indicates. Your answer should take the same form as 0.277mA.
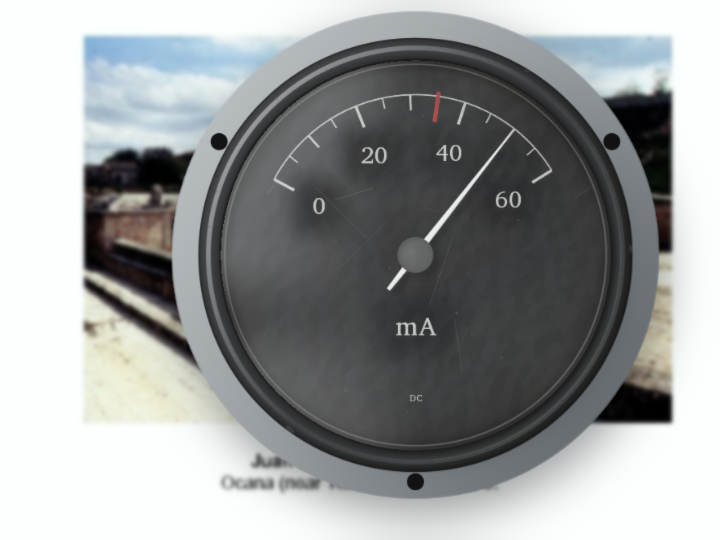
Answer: 50mA
